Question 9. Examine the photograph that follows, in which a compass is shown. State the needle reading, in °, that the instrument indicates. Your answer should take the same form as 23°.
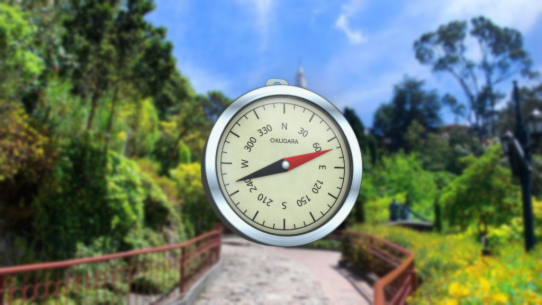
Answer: 70°
